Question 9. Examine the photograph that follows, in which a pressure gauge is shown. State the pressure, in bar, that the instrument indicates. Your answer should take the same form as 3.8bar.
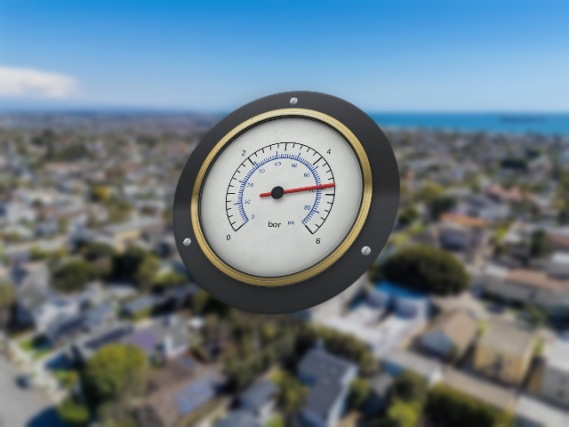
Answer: 4.8bar
